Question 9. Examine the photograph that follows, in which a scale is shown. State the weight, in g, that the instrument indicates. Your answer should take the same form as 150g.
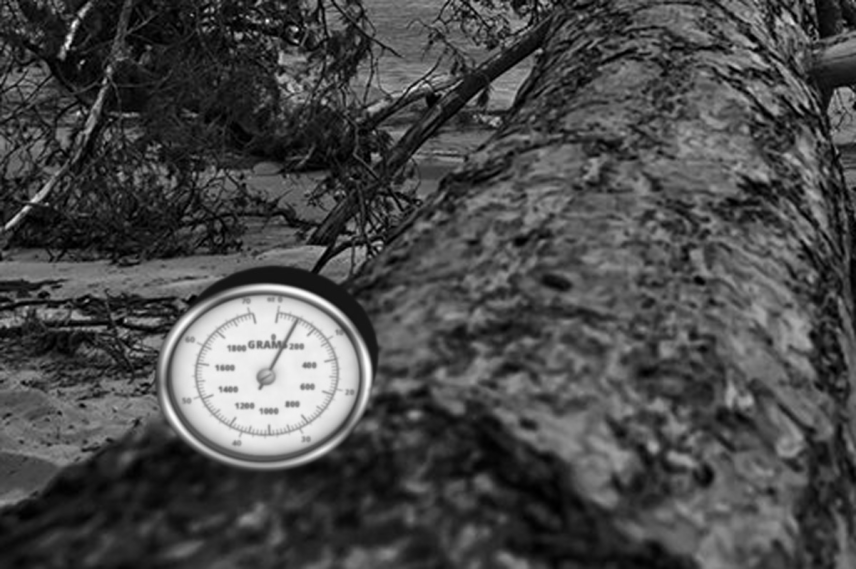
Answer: 100g
